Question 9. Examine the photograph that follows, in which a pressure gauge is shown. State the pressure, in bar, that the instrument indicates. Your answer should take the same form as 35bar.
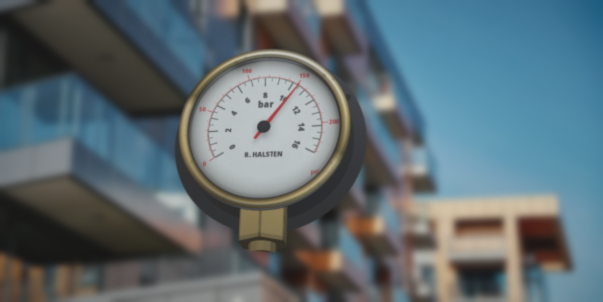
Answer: 10.5bar
